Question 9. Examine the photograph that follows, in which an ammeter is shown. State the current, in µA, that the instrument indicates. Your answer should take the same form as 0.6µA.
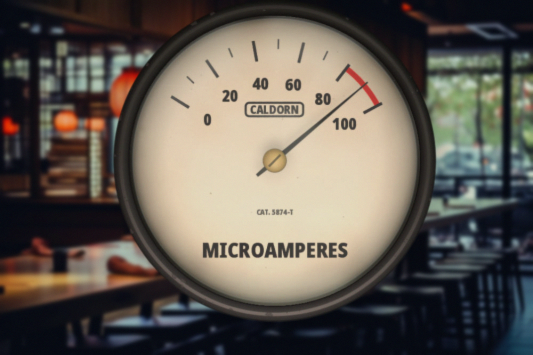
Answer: 90µA
